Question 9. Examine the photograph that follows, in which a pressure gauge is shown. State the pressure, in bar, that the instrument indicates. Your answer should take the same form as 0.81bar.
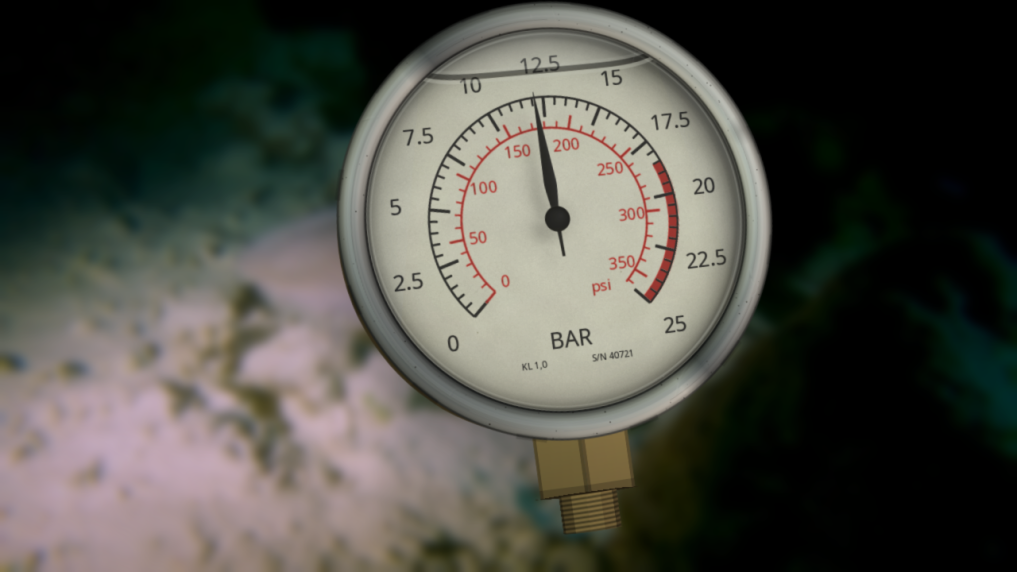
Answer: 12bar
